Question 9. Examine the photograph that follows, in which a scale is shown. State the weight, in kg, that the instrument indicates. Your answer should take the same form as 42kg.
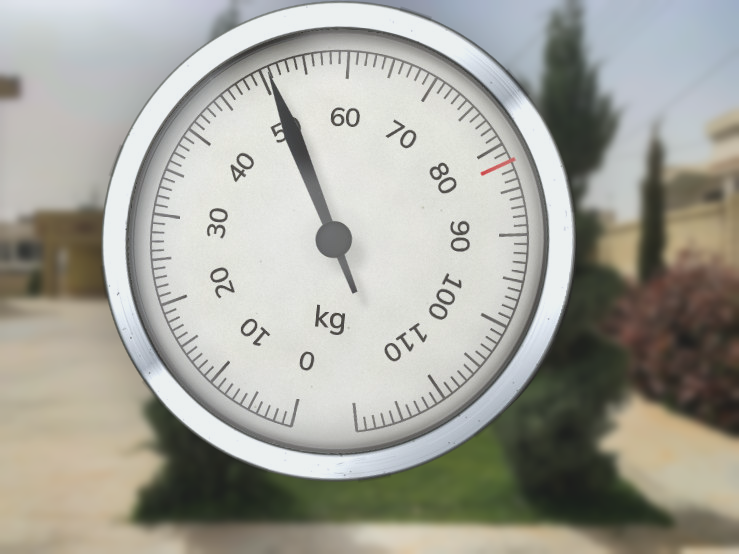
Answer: 51kg
